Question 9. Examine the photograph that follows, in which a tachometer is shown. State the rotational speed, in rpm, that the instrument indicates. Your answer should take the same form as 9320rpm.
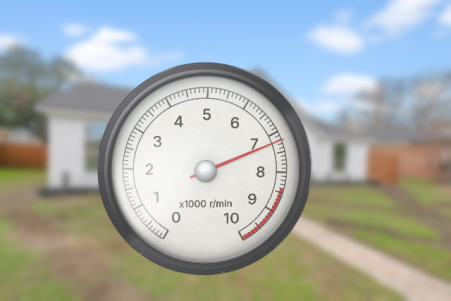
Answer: 7200rpm
